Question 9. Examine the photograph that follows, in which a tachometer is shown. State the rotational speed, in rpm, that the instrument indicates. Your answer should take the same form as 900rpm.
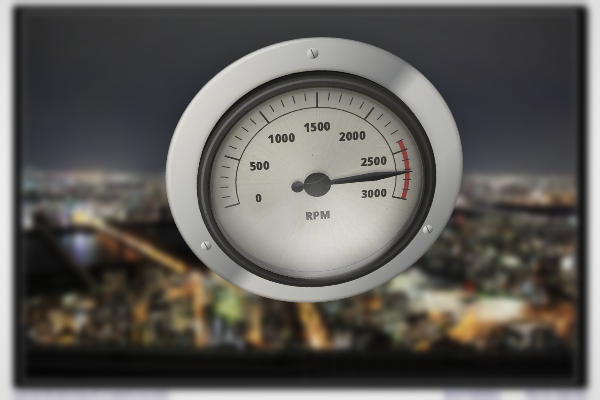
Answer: 2700rpm
